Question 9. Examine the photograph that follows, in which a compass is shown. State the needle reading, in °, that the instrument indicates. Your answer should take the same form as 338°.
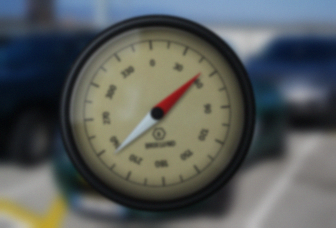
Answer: 52.5°
